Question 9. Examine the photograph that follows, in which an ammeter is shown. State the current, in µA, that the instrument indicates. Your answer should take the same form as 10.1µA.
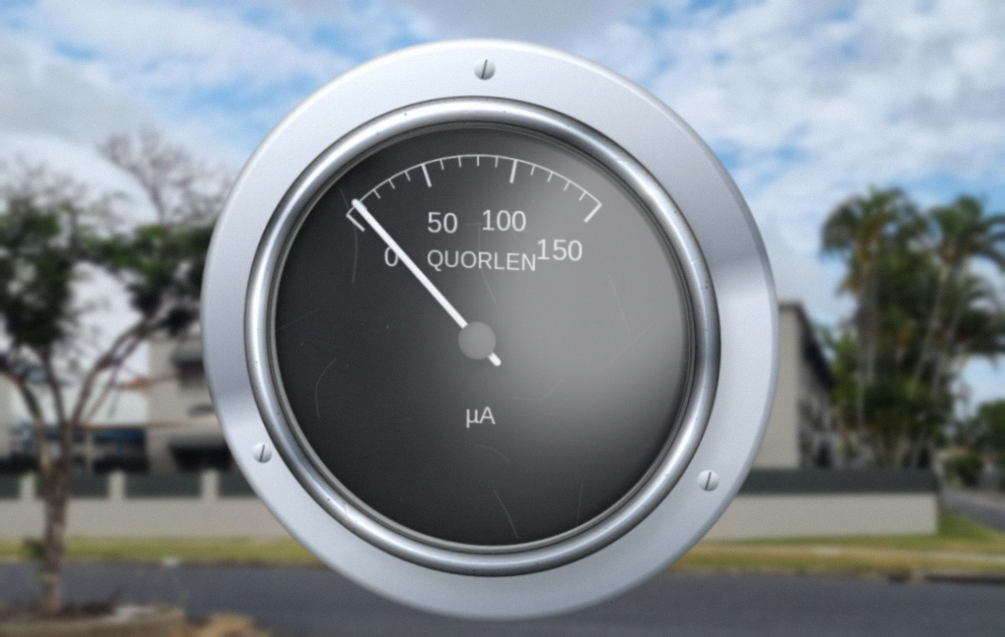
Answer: 10µA
